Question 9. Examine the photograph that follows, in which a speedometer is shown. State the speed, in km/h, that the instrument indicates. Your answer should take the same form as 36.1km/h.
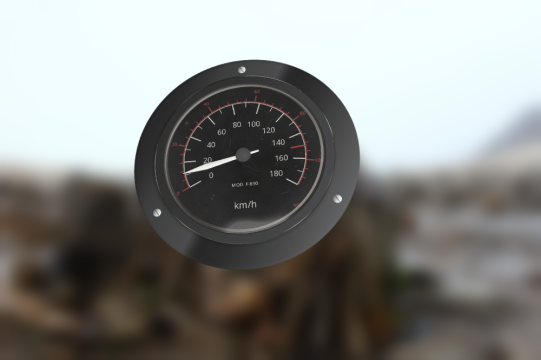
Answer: 10km/h
